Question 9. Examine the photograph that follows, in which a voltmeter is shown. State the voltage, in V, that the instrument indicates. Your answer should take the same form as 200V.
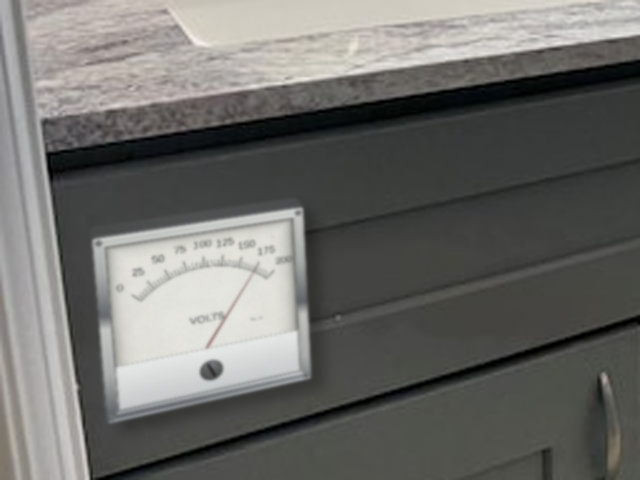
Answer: 175V
